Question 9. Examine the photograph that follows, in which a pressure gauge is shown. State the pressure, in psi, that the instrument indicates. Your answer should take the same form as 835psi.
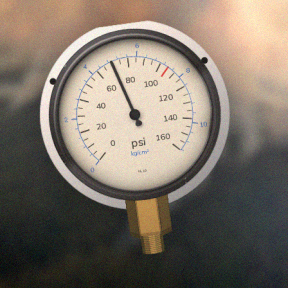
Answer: 70psi
